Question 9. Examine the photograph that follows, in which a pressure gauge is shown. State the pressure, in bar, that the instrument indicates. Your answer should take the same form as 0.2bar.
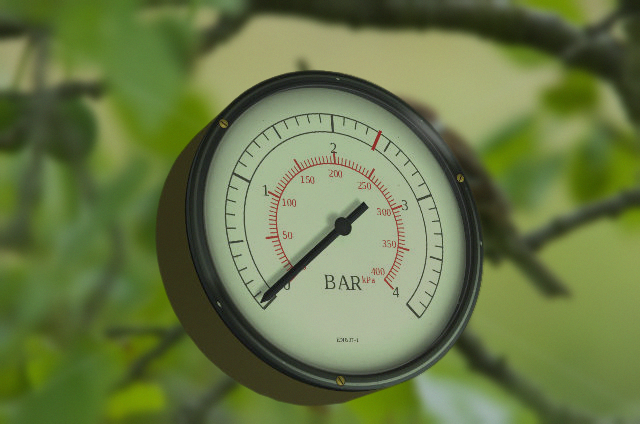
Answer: 0.05bar
